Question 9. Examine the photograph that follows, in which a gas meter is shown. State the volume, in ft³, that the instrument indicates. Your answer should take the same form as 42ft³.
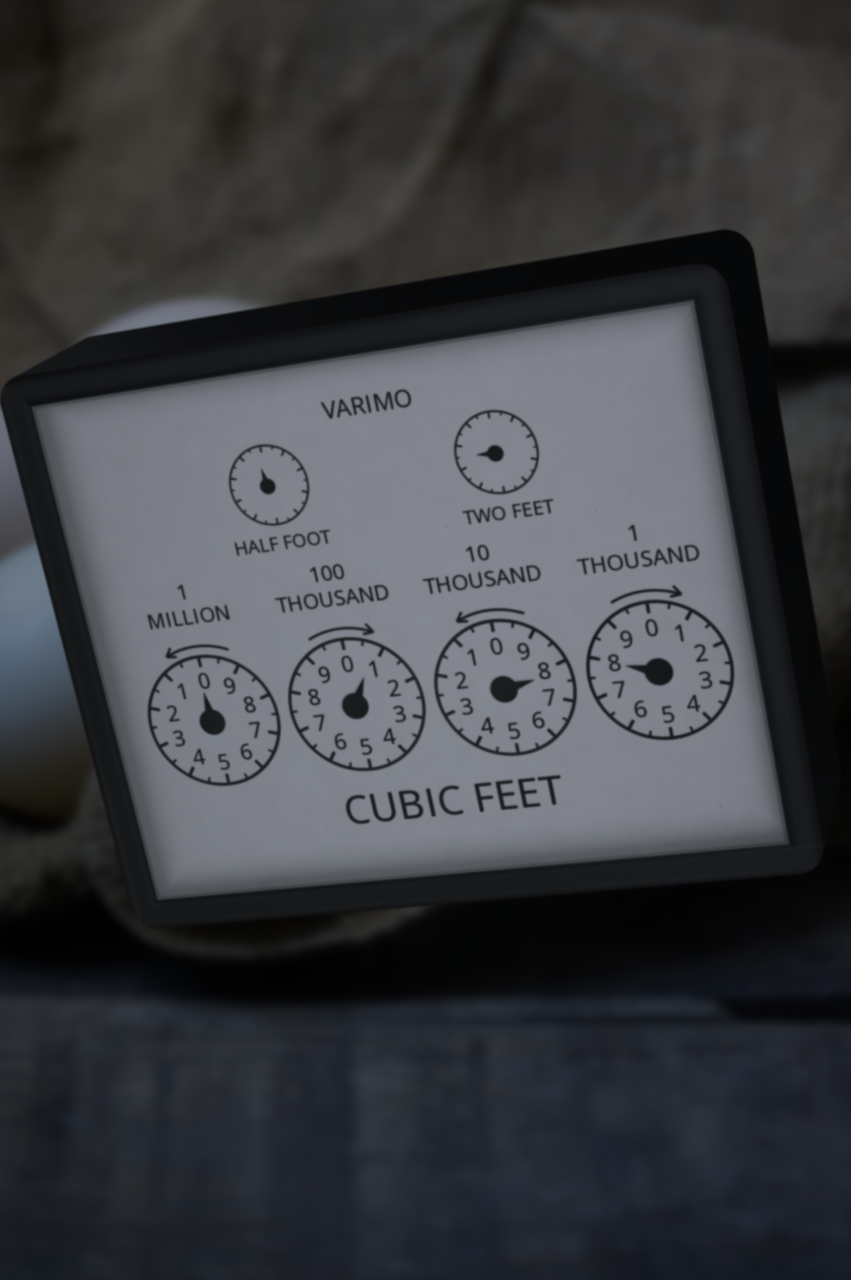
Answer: 7800ft³
